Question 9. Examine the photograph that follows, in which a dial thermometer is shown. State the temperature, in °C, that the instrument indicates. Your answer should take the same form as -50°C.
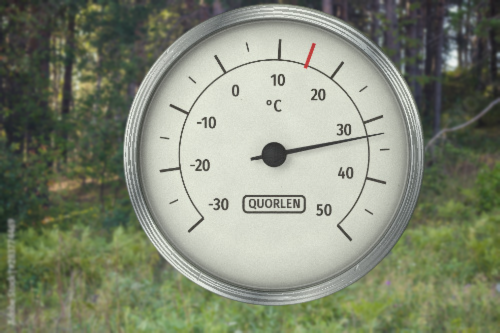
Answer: 32.5°C
